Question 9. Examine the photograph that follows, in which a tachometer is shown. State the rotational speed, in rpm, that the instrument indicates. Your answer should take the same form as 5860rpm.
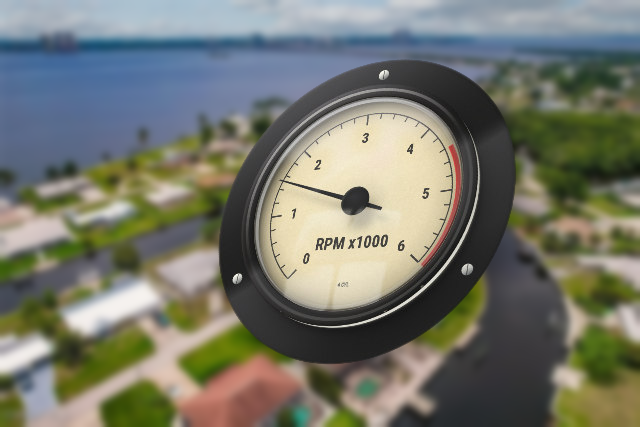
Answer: 1500rpm
